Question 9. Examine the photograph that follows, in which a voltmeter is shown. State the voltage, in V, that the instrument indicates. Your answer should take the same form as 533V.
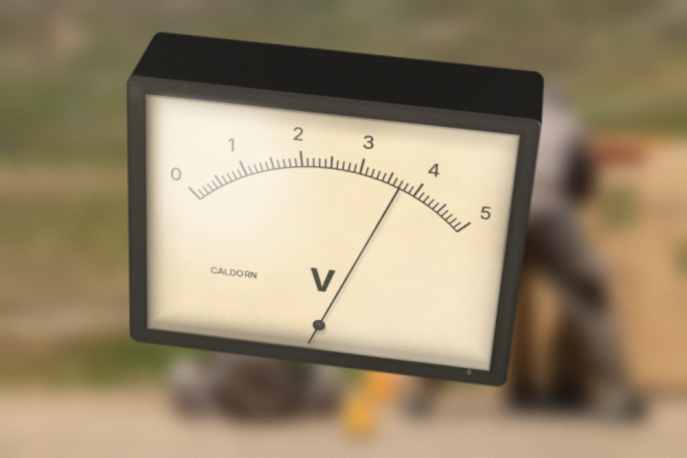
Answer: 3.7V
